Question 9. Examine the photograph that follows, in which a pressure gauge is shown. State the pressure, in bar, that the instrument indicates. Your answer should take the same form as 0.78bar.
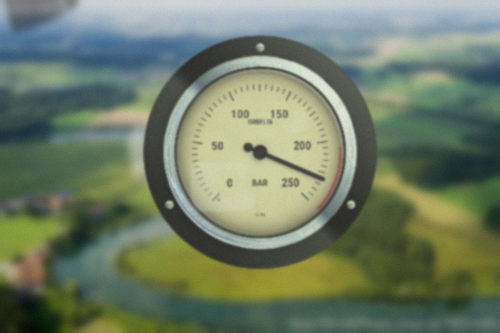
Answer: 230bar
